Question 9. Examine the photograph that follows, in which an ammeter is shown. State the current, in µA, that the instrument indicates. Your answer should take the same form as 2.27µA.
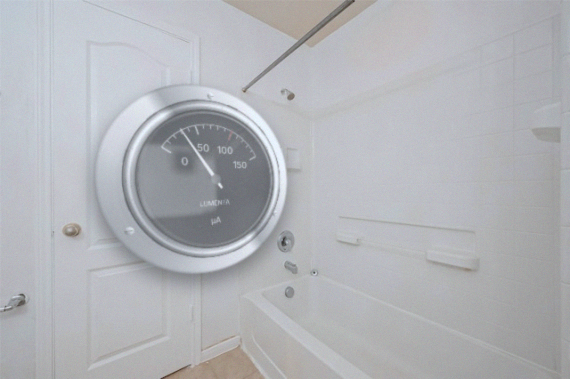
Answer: 30µA
